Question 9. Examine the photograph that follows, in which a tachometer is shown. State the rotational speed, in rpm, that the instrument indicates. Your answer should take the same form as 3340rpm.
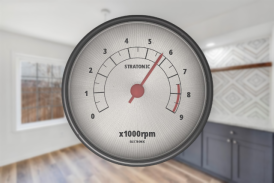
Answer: 5750rpm
